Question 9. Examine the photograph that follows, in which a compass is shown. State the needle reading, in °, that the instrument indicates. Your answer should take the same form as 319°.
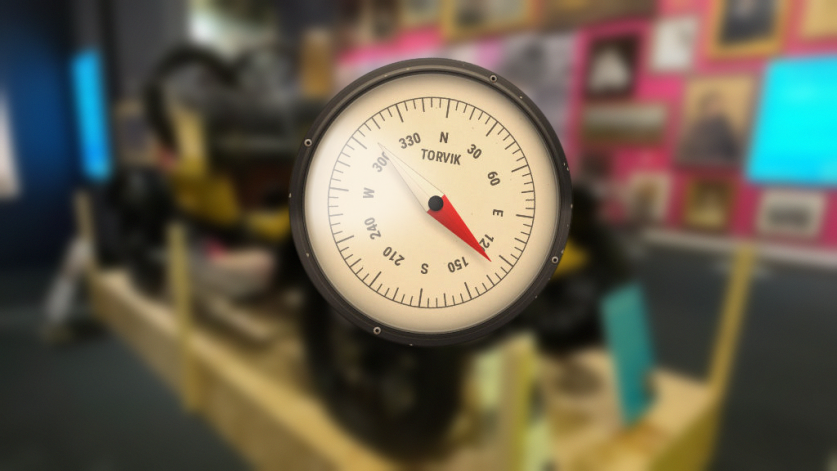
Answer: 127.5°
